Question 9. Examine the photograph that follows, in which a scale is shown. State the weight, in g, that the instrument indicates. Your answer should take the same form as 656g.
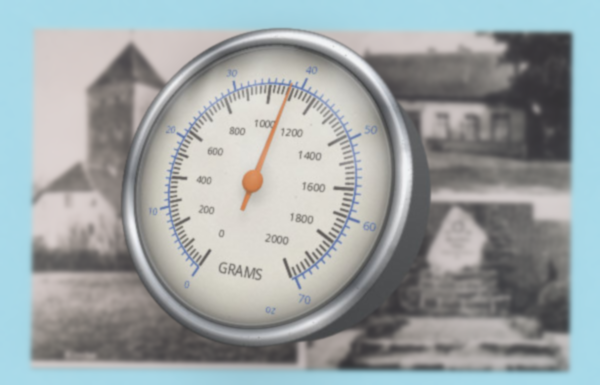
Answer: 1100g
